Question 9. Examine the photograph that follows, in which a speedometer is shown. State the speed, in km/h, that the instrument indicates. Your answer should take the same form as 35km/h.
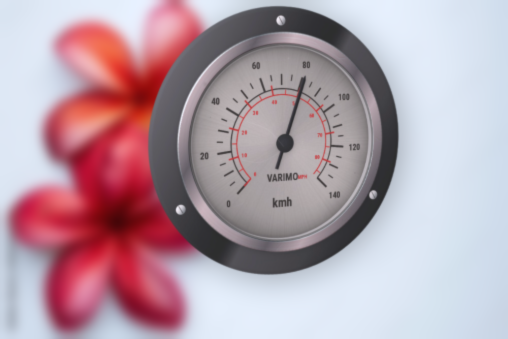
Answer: 80km/h
